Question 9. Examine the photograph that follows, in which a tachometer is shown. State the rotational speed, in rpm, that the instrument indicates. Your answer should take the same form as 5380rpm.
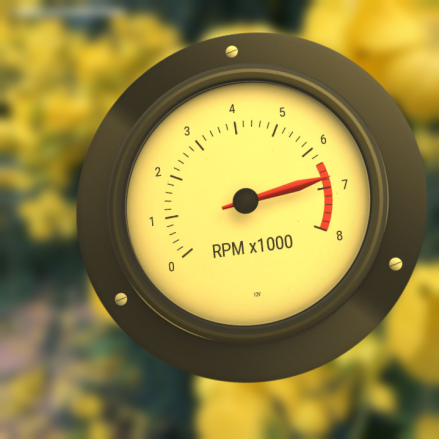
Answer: 6800rpm
